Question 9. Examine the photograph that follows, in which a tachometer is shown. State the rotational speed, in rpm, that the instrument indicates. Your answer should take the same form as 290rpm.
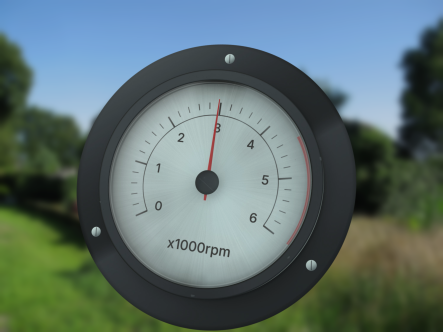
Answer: 3000rpm
